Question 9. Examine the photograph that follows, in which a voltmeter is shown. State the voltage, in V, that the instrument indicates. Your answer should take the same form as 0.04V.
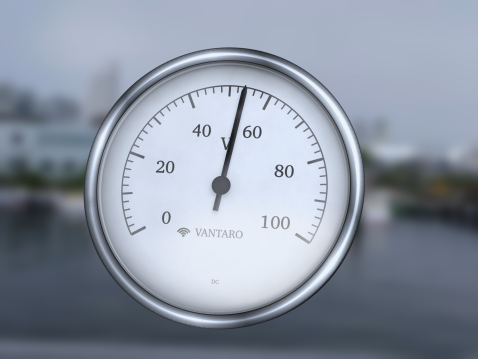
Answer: 54V
